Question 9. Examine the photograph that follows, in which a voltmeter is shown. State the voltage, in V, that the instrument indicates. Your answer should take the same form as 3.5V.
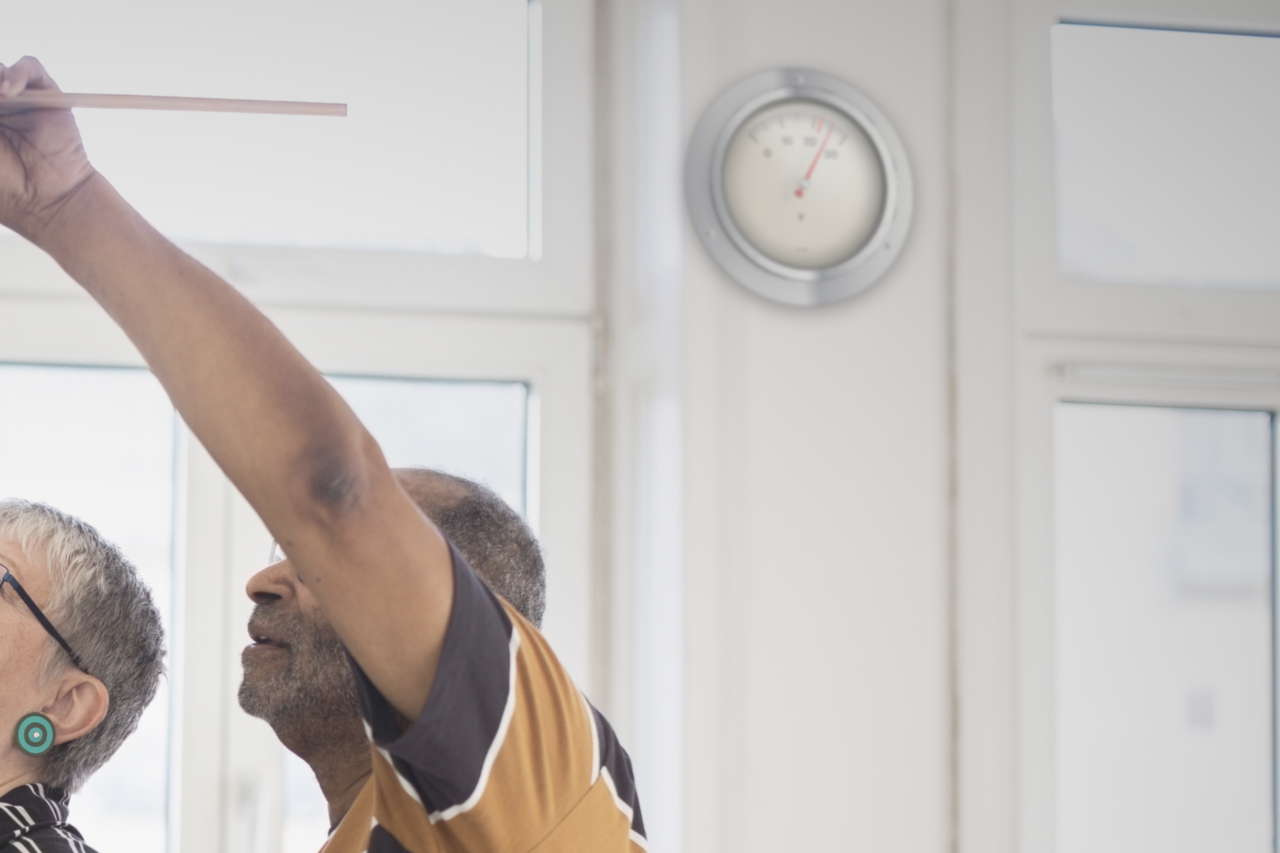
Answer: 25V
